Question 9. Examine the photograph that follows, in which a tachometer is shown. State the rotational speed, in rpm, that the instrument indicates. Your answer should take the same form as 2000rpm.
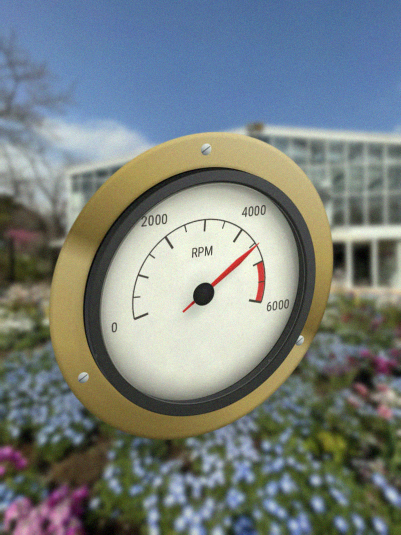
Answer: 4500rpm
